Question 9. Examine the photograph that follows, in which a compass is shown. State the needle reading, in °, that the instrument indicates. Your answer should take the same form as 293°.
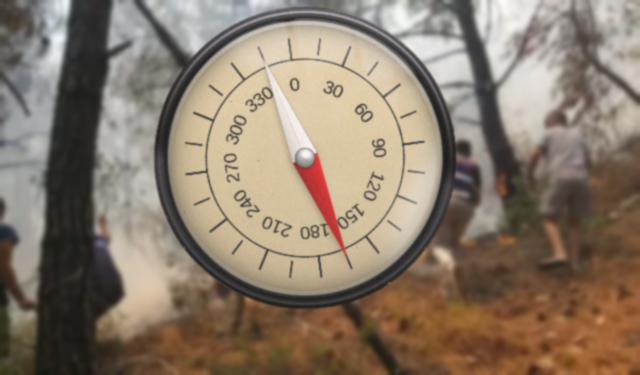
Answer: 165°
